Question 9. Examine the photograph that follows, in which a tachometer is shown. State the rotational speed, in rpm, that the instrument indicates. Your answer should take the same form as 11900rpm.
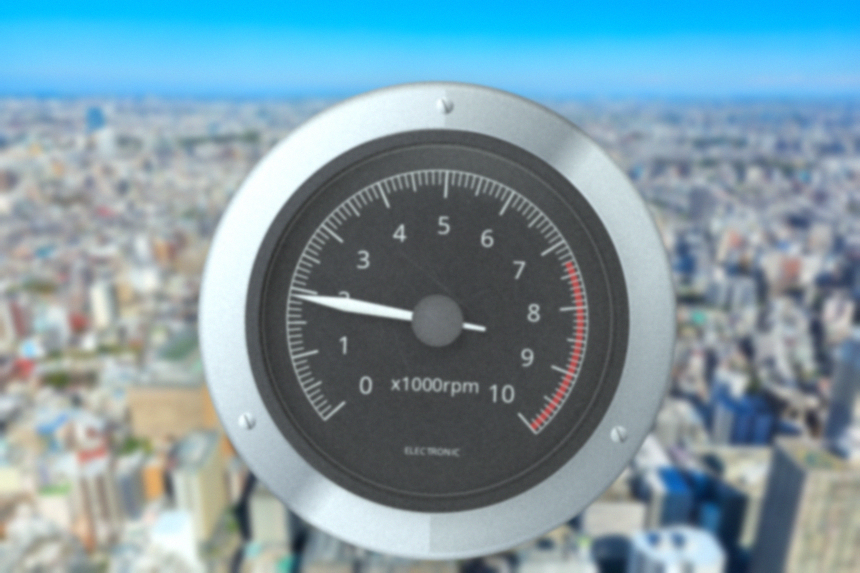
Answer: 1900rpm
